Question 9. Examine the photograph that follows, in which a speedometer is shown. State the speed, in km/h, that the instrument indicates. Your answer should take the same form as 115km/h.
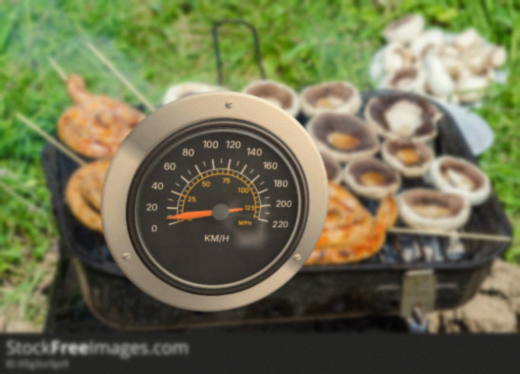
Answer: 10km/h
